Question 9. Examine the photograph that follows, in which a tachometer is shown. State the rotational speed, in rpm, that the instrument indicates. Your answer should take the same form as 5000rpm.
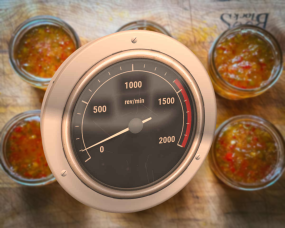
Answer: 100rpm
